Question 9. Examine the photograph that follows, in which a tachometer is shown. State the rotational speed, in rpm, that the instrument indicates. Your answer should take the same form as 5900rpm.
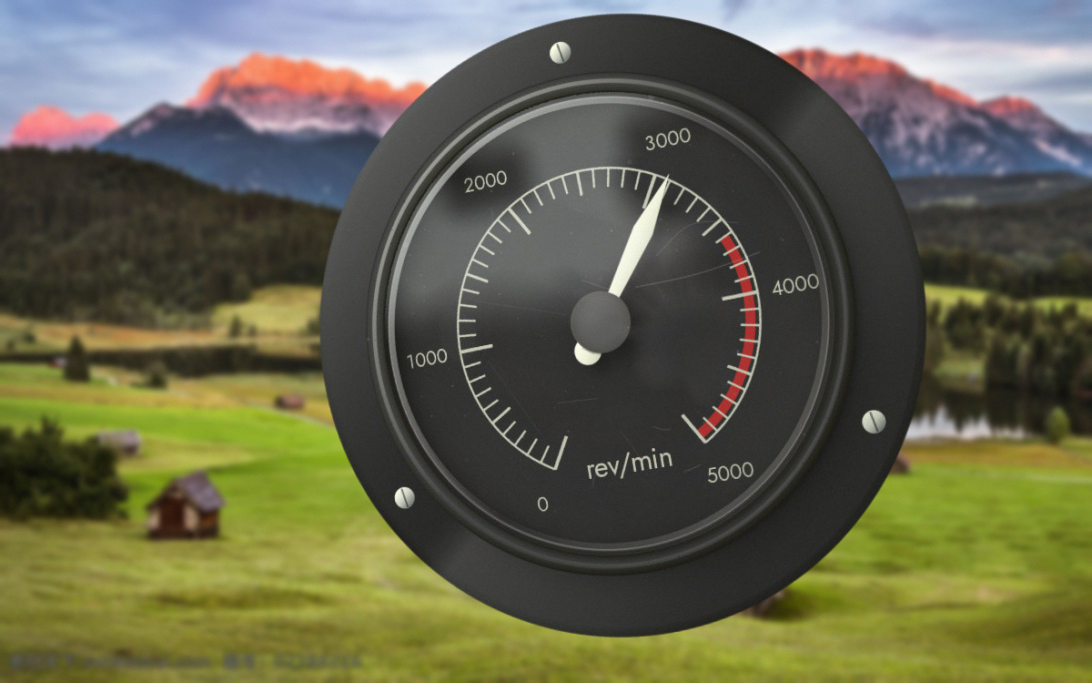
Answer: 3100rpm
